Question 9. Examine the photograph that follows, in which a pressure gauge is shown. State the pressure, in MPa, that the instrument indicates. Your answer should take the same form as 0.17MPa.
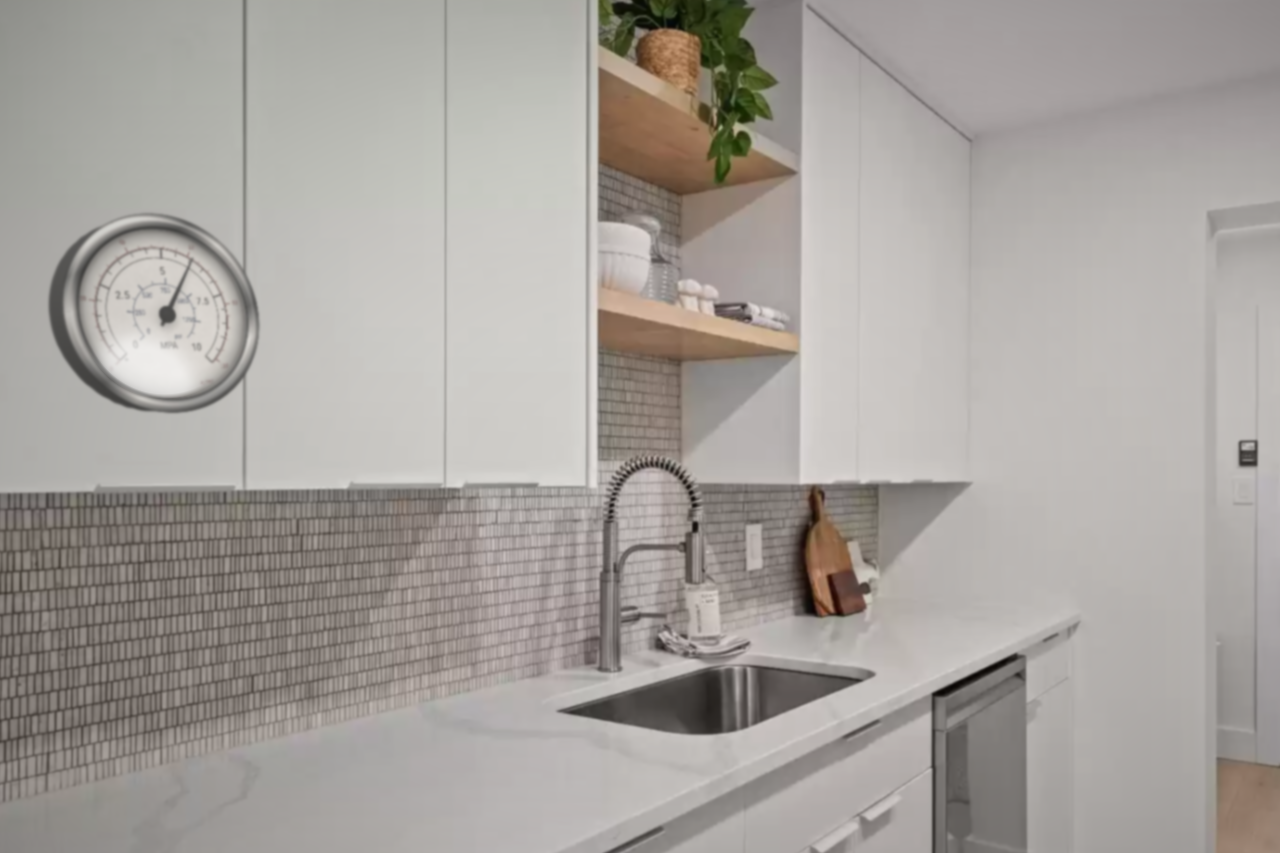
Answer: 6MPa
